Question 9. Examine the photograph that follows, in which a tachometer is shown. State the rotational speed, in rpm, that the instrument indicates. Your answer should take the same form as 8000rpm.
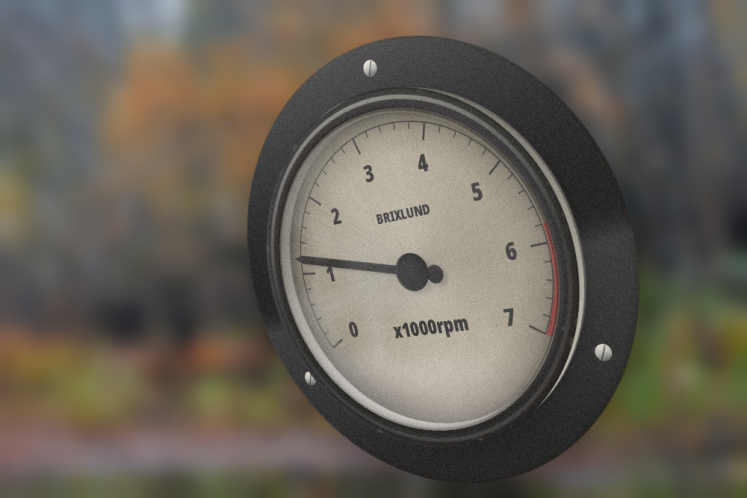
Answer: 1200rpm
